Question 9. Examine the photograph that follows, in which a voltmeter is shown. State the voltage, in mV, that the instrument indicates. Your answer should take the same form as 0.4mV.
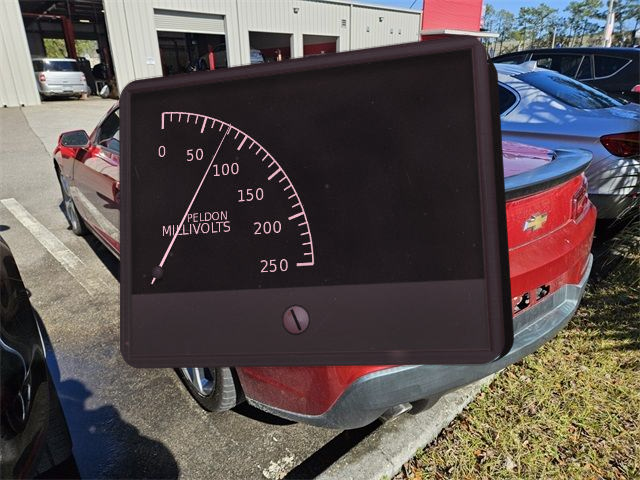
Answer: 80mV
